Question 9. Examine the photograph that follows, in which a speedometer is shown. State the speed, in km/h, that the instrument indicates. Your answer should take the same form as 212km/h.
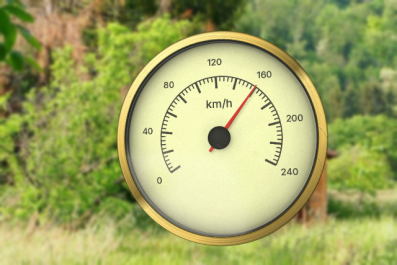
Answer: 160km/h
